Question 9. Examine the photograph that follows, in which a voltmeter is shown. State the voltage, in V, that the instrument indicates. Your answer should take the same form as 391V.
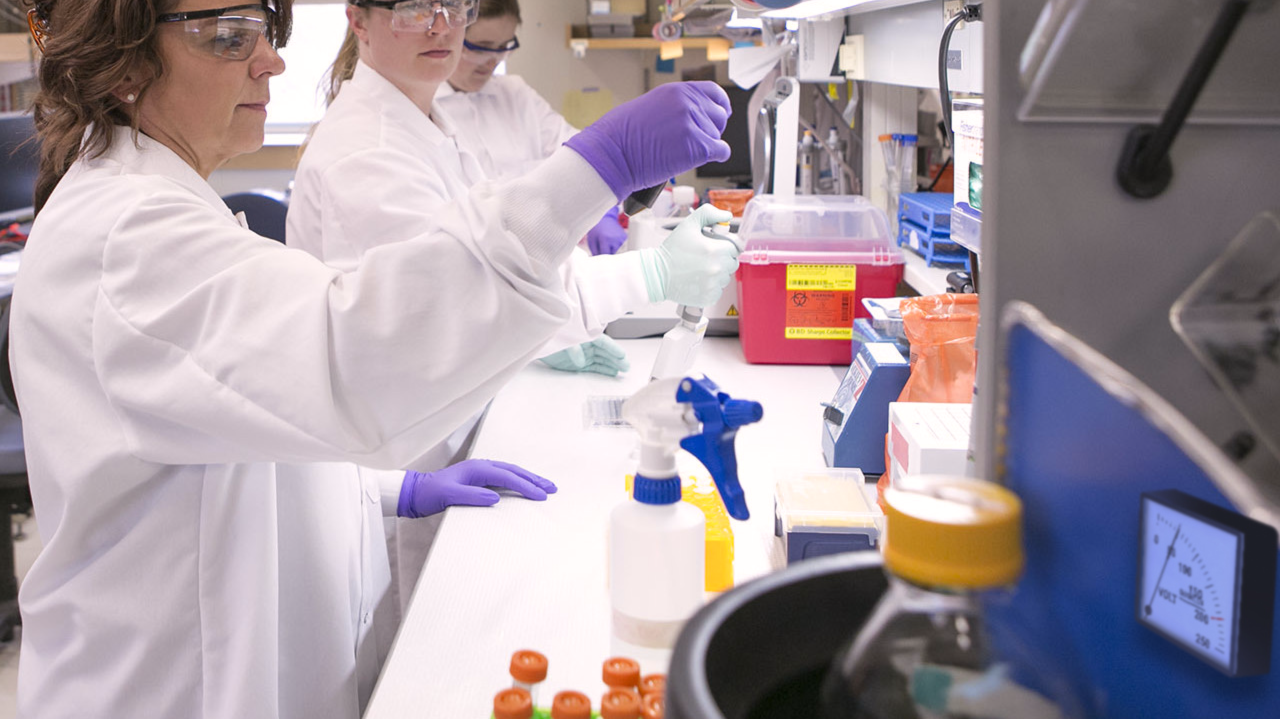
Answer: 50V
